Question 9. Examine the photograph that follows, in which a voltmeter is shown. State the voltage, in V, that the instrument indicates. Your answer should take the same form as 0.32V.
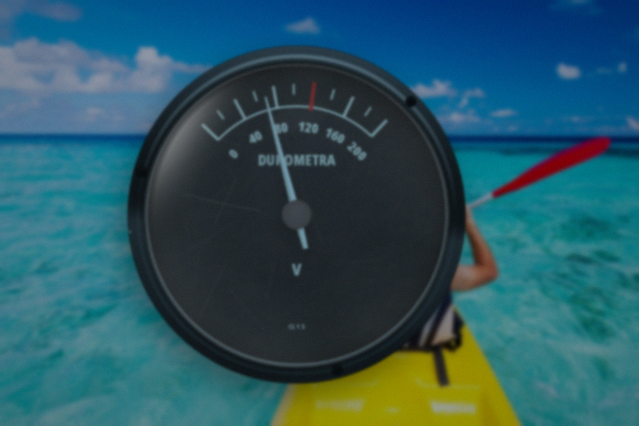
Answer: 70V
